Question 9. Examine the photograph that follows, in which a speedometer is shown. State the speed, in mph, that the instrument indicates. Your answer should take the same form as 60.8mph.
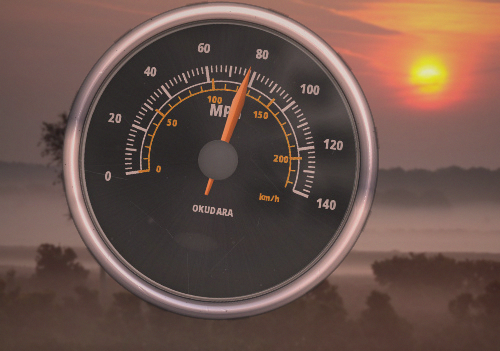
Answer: 78mph
